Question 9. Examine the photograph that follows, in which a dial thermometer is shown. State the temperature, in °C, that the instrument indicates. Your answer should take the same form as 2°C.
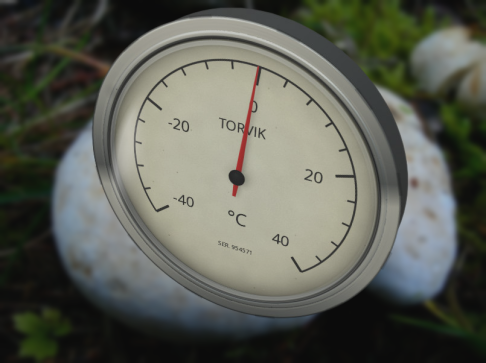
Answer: 0°C
